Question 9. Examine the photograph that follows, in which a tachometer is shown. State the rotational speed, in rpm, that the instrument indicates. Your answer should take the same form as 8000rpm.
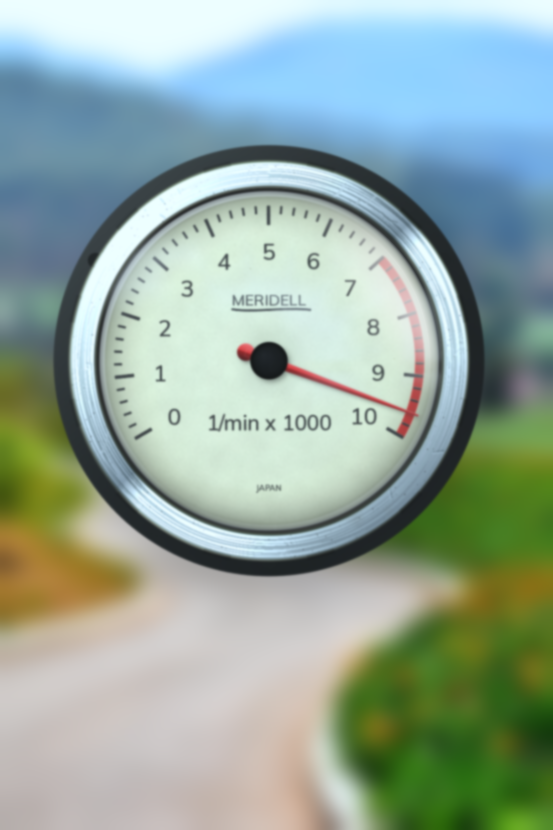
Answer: 9600rpm
